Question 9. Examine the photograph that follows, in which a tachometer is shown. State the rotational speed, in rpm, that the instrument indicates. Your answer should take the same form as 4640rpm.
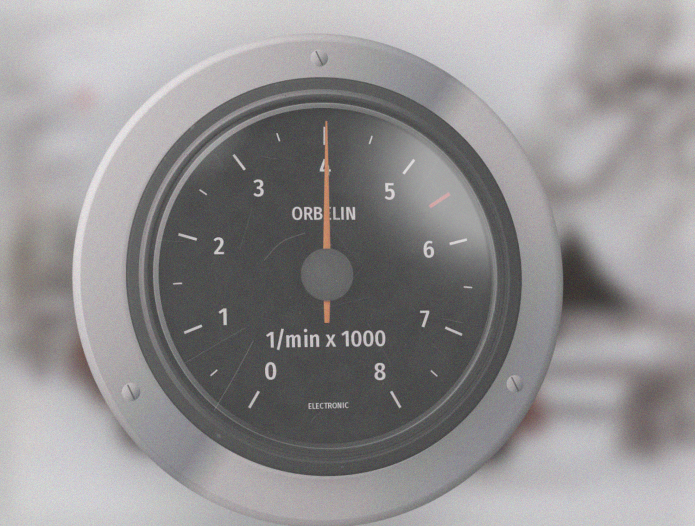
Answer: 4000rpm
